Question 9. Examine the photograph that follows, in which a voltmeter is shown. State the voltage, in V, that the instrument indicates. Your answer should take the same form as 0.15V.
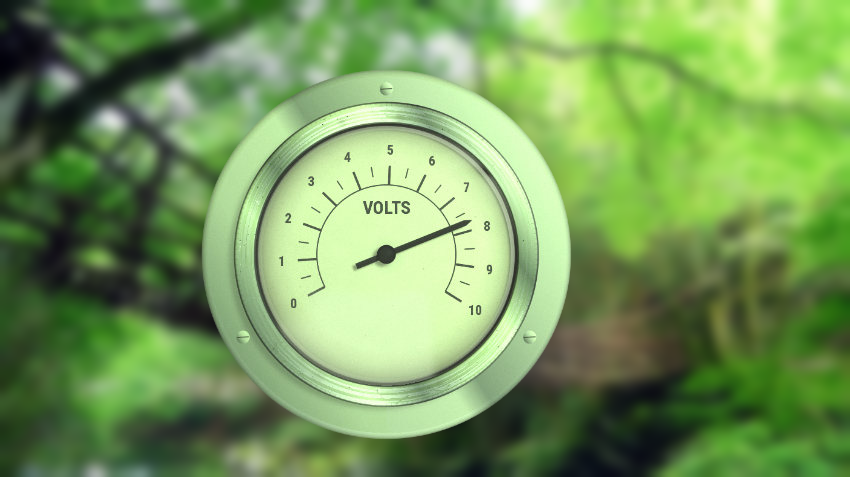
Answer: 7.75V
